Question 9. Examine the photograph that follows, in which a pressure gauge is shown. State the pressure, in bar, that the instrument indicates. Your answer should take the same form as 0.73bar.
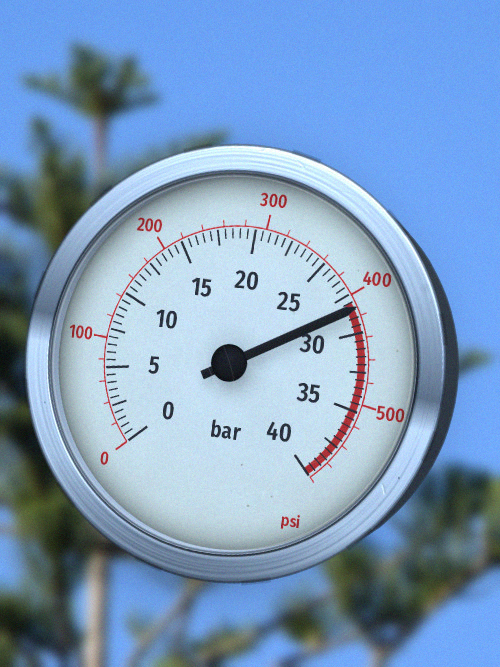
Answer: 28.5bar
